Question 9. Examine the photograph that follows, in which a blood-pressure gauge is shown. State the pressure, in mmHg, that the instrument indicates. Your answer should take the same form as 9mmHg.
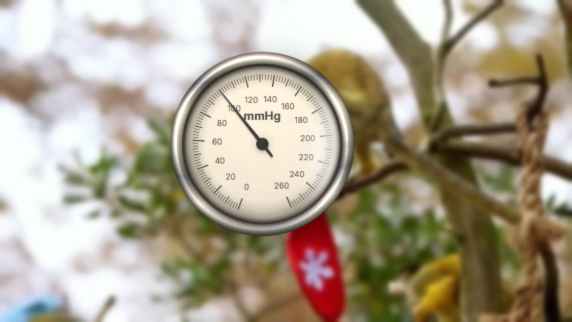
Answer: 100mmHg
